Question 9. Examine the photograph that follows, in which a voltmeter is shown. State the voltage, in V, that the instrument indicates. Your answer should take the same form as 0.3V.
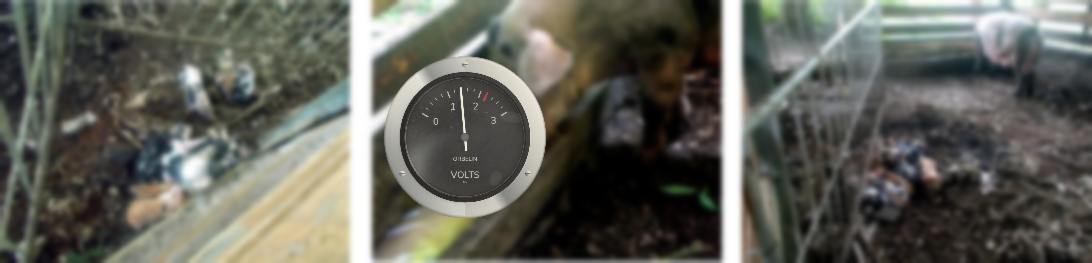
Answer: 1.4V
